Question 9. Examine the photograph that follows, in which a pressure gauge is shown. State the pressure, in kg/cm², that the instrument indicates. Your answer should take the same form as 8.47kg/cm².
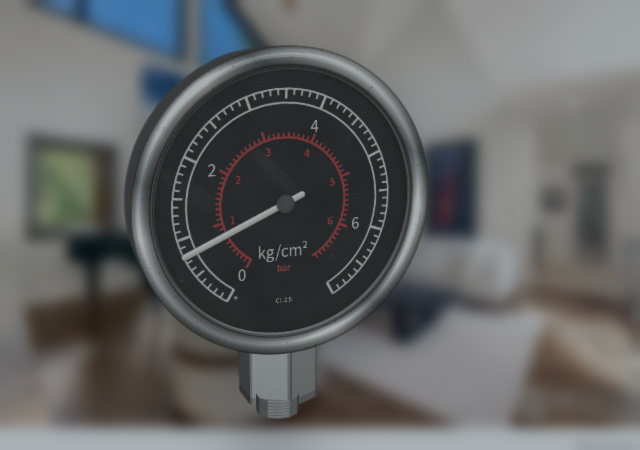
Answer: 0.8kg/cm²
